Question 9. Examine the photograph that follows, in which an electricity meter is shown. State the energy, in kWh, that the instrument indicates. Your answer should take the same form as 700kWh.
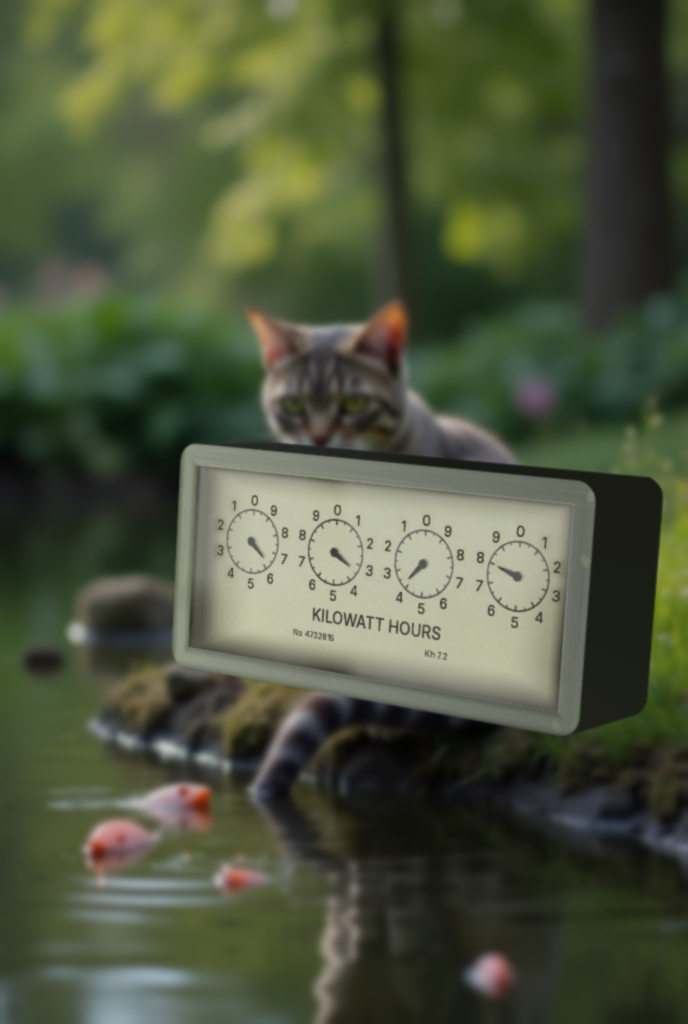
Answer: 6338kWh
